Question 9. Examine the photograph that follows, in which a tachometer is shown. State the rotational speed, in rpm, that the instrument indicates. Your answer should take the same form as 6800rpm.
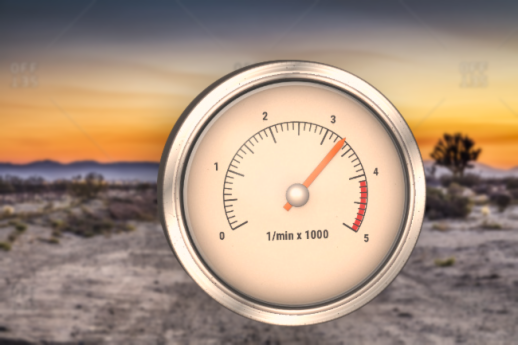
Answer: 3300rpm
